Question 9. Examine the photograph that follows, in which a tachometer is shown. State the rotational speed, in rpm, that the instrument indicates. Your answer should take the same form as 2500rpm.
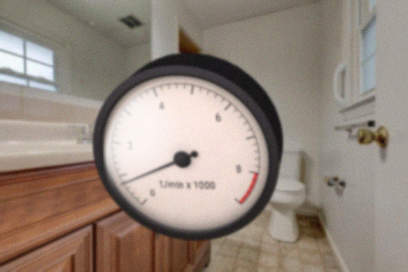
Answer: 800rpm
